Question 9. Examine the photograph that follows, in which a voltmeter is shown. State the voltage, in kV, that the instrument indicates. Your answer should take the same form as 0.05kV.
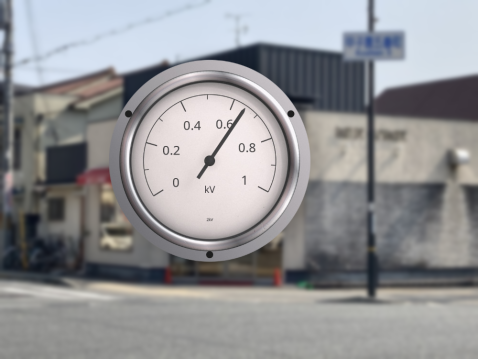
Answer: 0.65kV
